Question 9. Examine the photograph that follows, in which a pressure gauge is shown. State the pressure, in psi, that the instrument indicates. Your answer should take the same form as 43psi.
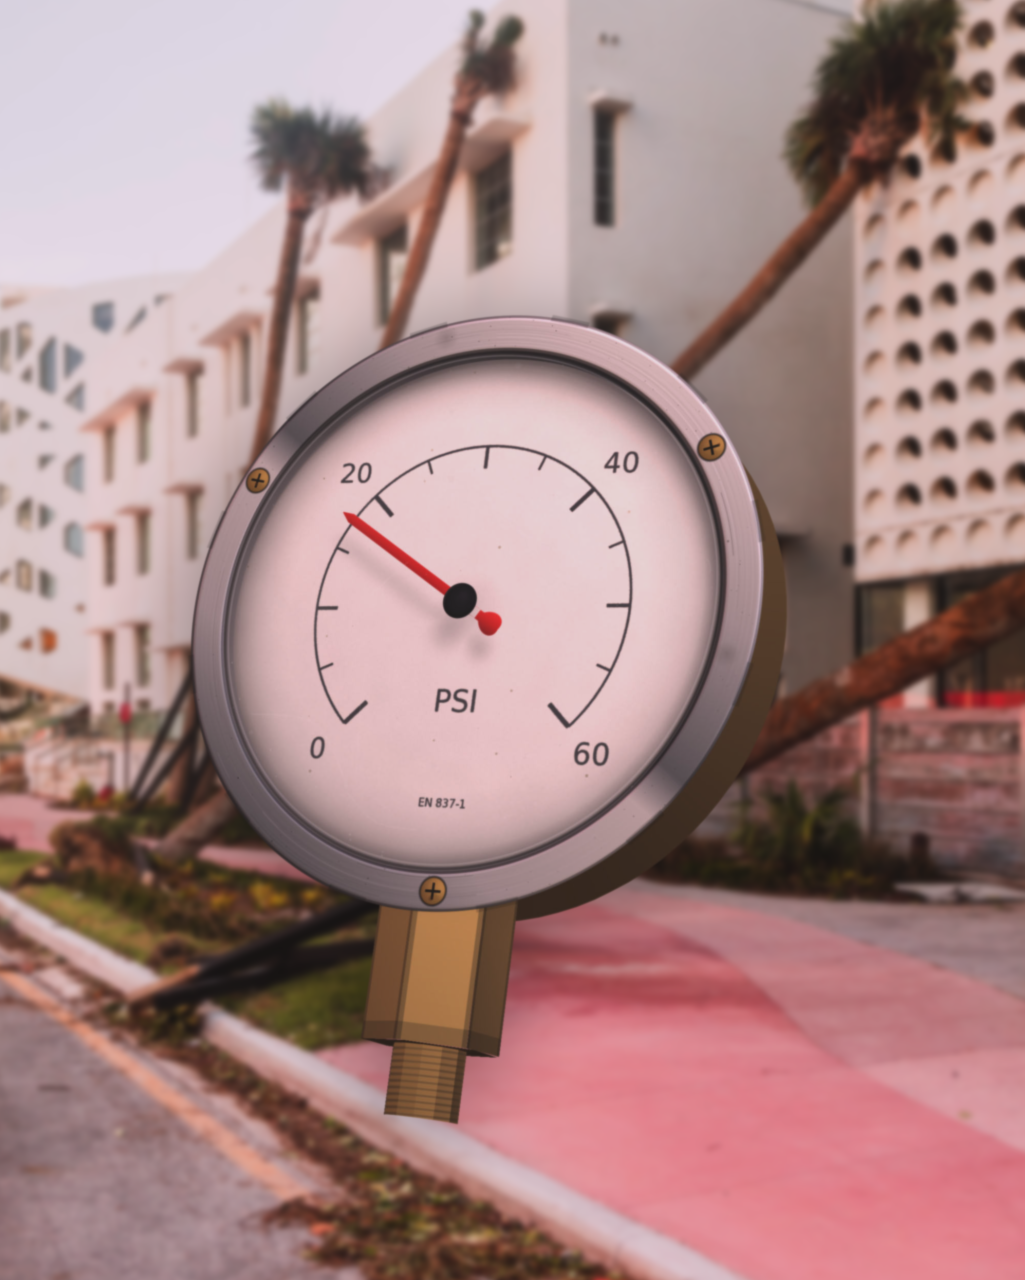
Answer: 17.5psi
